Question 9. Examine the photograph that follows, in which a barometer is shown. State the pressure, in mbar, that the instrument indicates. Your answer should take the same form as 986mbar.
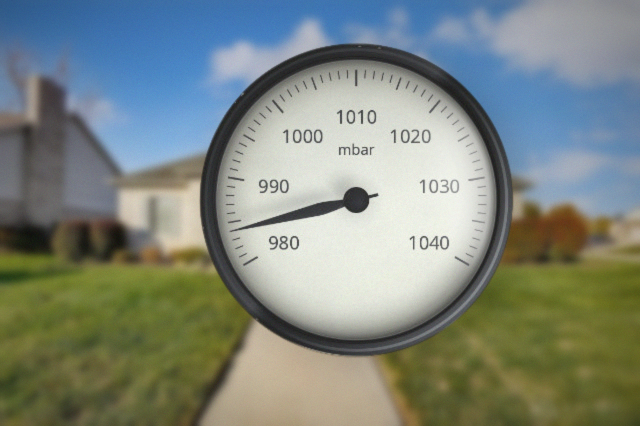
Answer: 984mbar
